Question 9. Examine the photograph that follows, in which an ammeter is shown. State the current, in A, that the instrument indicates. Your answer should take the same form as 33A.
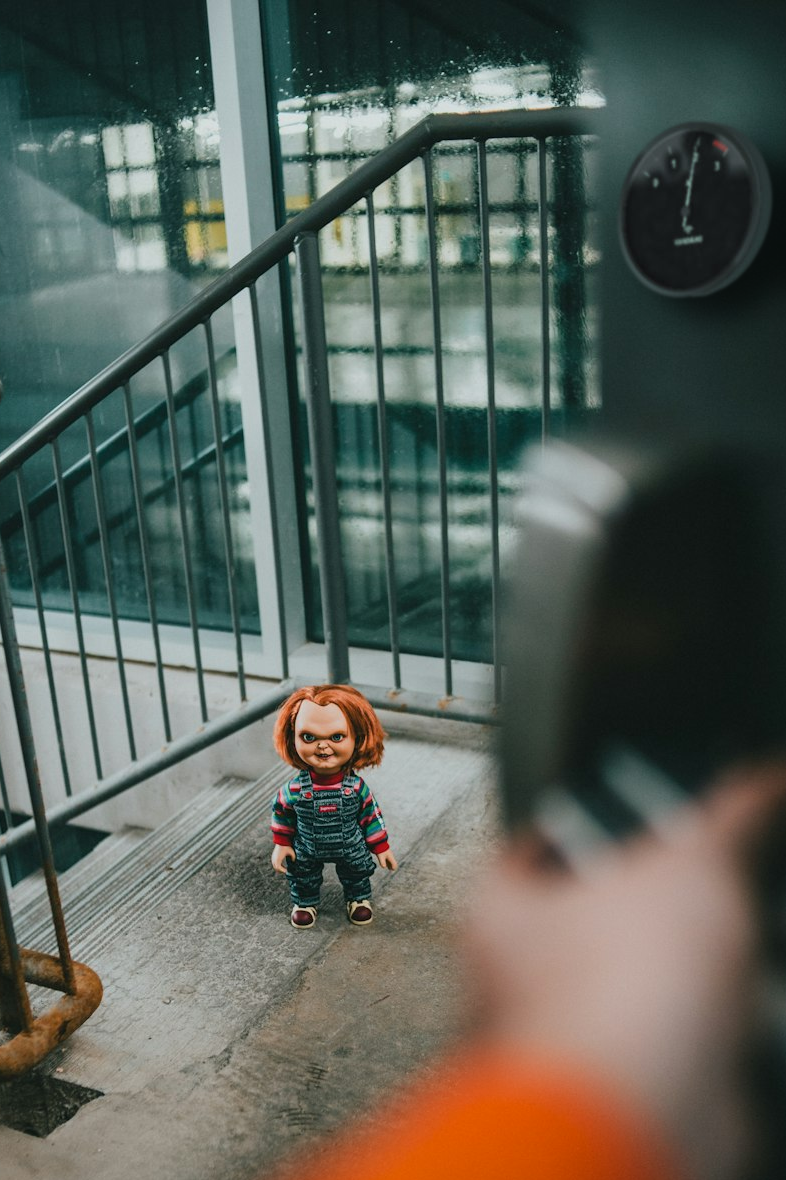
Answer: 2A
